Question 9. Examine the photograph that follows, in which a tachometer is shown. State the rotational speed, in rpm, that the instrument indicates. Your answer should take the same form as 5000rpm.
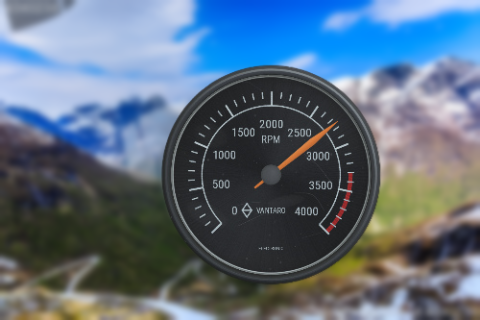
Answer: 2750rpm
